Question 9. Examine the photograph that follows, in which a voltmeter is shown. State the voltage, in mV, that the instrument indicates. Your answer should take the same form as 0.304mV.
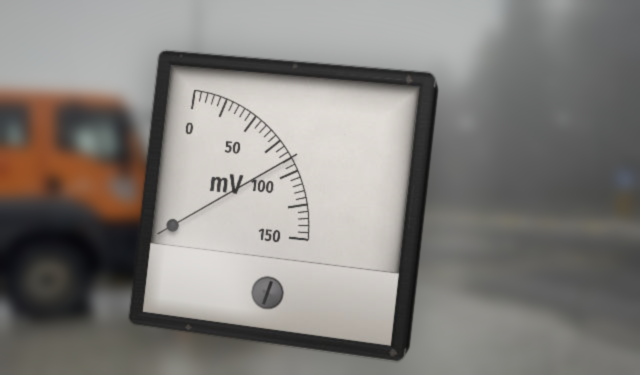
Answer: 90mV
